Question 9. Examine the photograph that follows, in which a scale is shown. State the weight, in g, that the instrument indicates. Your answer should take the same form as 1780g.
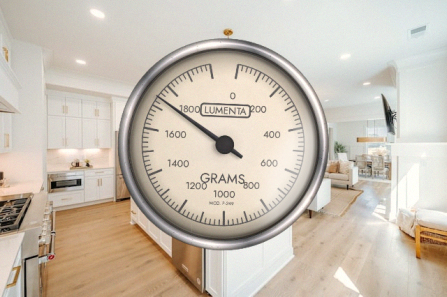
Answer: 1740g
